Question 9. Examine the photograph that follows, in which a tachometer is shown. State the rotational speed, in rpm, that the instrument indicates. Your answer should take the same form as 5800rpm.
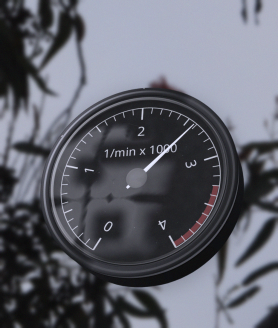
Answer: 2600rpm
